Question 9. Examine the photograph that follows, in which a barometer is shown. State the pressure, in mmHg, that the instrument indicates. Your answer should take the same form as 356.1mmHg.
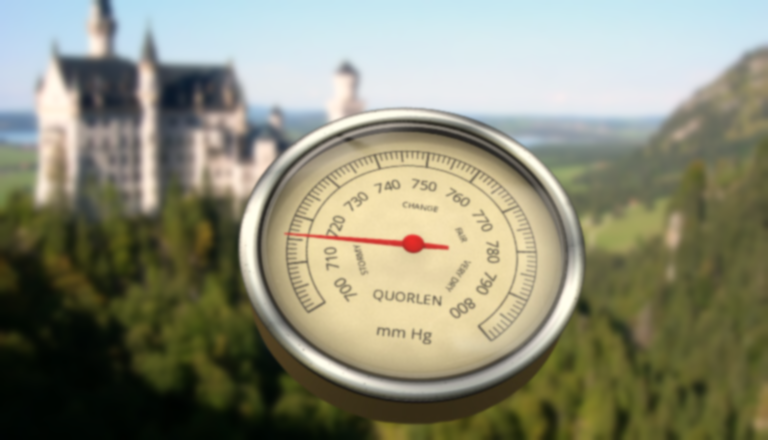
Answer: 715mmHg
